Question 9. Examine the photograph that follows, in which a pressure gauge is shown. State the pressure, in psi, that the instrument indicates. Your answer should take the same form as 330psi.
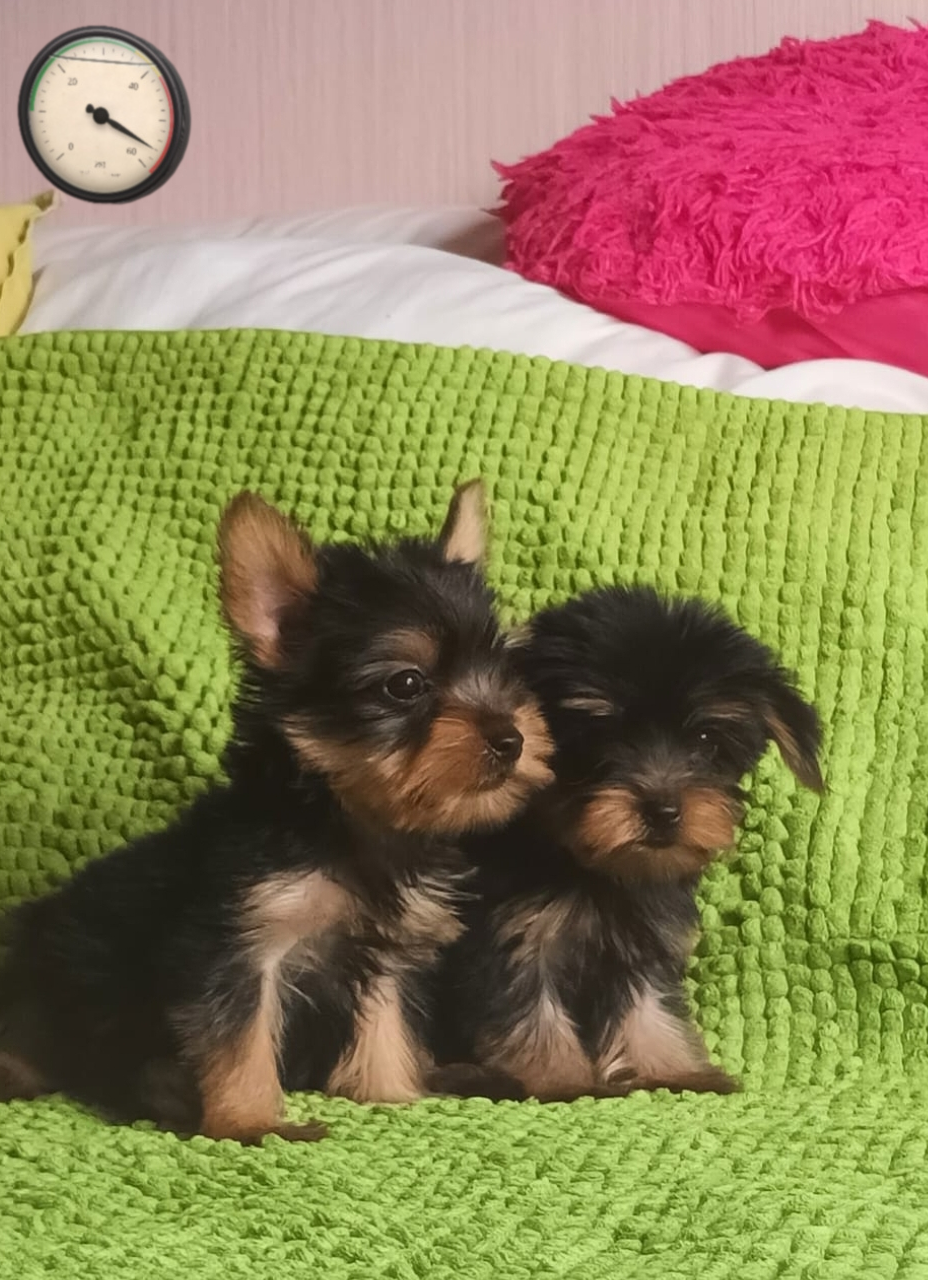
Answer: 56psi
